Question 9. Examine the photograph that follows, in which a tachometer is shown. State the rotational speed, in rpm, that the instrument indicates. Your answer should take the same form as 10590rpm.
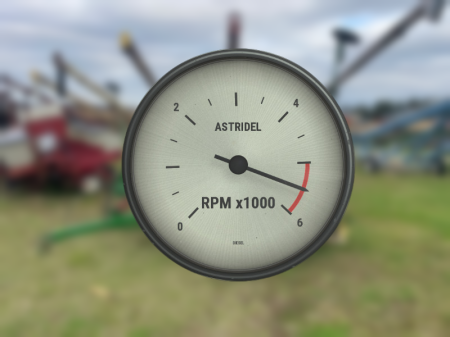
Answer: 5500rpm
